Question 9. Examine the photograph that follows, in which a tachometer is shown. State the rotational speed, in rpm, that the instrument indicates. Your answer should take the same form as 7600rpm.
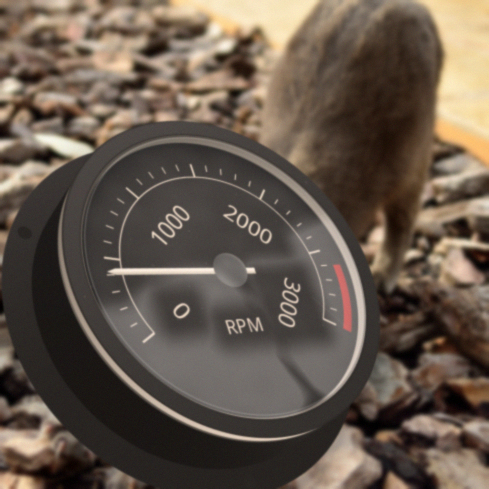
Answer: 400rpm
